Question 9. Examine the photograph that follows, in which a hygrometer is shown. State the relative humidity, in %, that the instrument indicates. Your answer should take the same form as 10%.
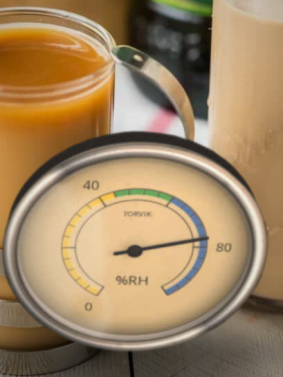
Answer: 76%
